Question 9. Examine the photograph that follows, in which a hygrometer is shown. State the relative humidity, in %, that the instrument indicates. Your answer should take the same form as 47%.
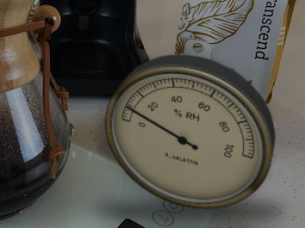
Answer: 10%
